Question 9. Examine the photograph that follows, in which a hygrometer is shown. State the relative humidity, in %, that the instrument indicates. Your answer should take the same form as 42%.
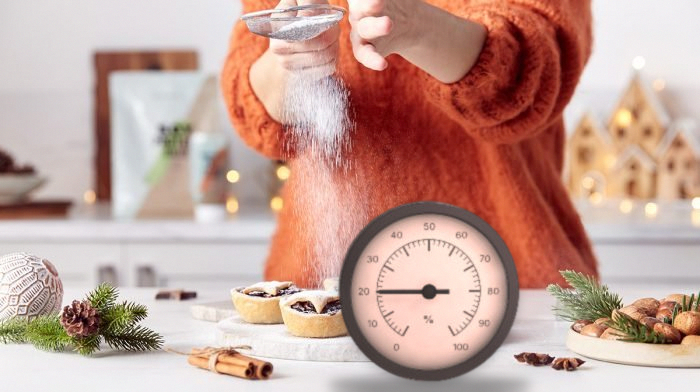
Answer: 20%
